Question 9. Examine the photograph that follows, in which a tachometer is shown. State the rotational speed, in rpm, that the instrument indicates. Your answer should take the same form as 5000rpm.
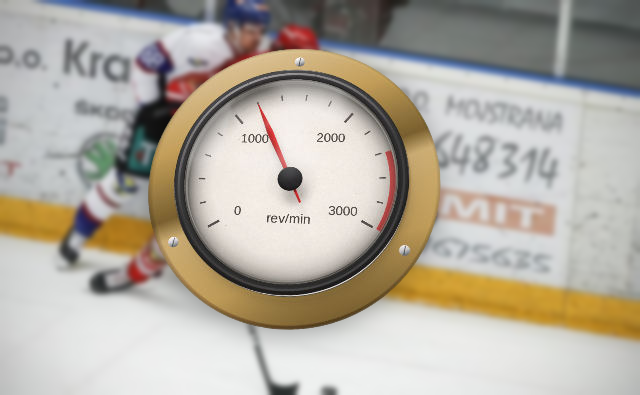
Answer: 1200rpm
